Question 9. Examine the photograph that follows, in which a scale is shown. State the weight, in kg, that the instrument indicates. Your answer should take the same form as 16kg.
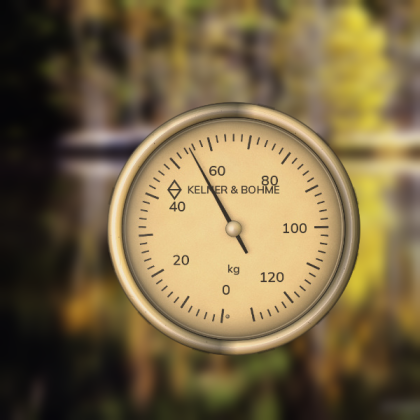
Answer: 55kg
